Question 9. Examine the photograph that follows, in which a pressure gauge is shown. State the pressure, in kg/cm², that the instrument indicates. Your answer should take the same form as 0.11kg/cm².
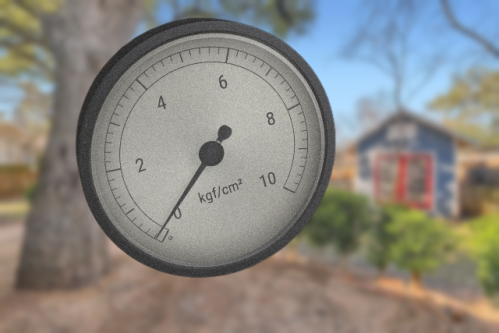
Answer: 0.2kg/cm²
